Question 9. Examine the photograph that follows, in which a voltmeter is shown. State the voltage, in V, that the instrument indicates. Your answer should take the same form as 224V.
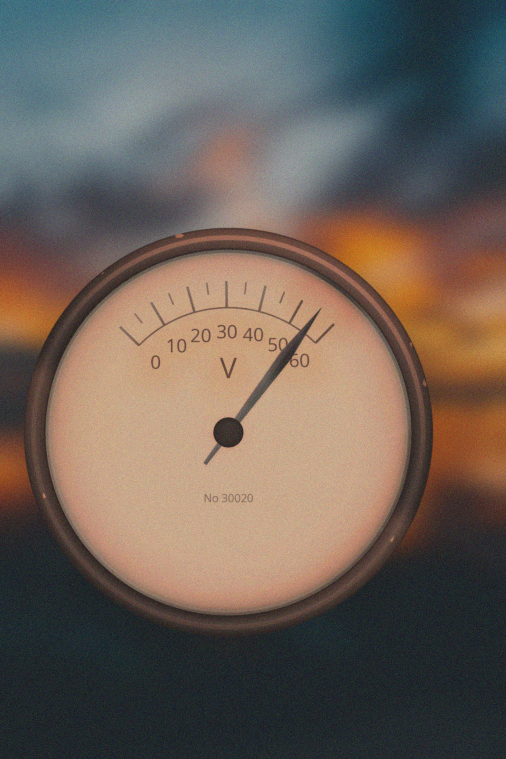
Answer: 55V
